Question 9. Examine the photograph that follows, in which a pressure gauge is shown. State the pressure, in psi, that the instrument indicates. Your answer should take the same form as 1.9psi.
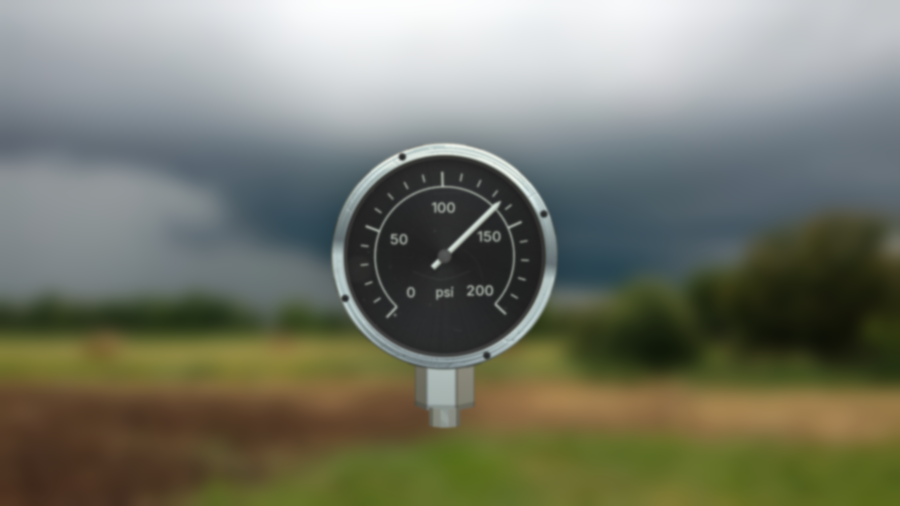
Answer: 135psi
